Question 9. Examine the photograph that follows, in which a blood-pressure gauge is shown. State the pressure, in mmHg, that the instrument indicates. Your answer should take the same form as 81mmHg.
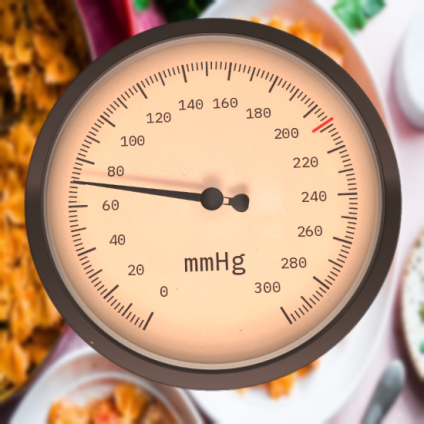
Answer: 70mmHg
